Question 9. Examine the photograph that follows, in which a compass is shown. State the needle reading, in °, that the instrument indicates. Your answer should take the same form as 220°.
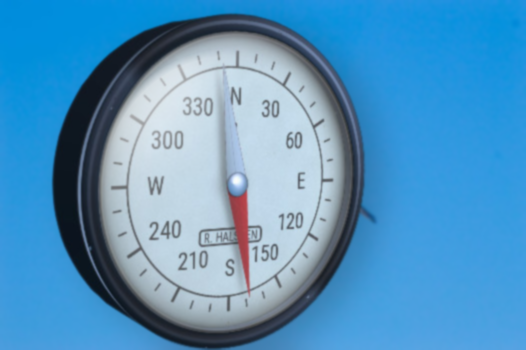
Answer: 170°
